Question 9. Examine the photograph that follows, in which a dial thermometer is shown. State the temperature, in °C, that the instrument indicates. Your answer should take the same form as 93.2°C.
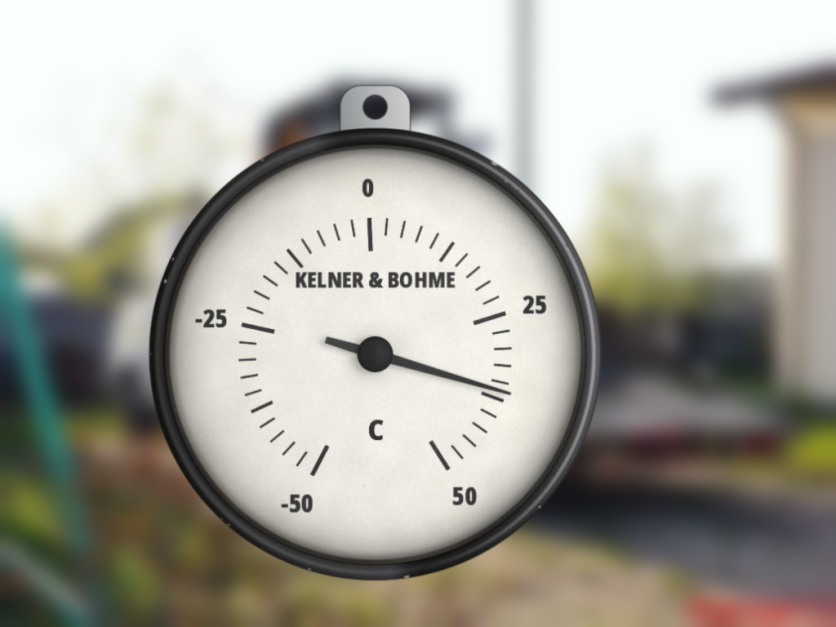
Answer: 36.25°C
